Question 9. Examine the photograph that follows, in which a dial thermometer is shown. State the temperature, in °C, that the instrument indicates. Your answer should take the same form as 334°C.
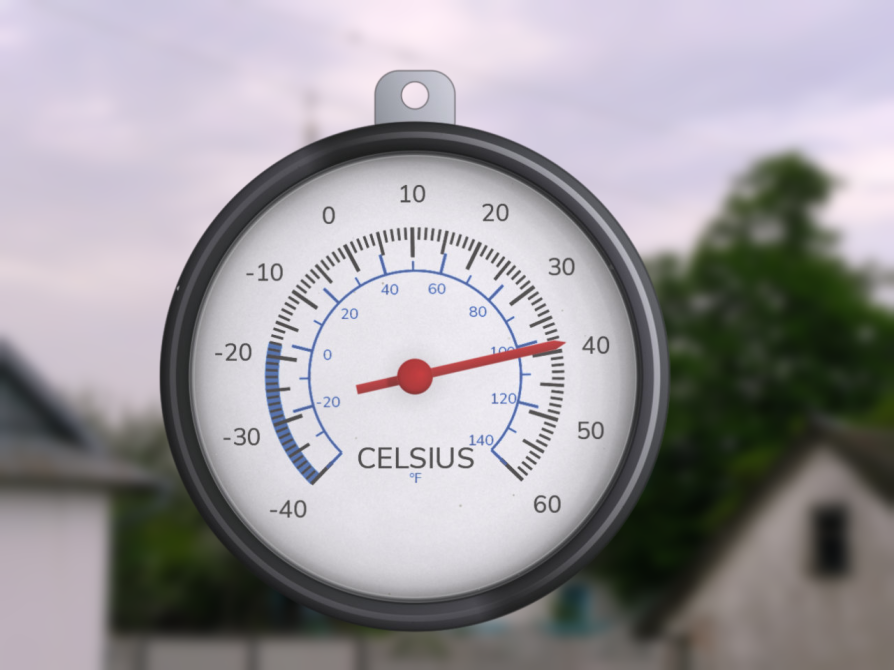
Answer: 39°C
